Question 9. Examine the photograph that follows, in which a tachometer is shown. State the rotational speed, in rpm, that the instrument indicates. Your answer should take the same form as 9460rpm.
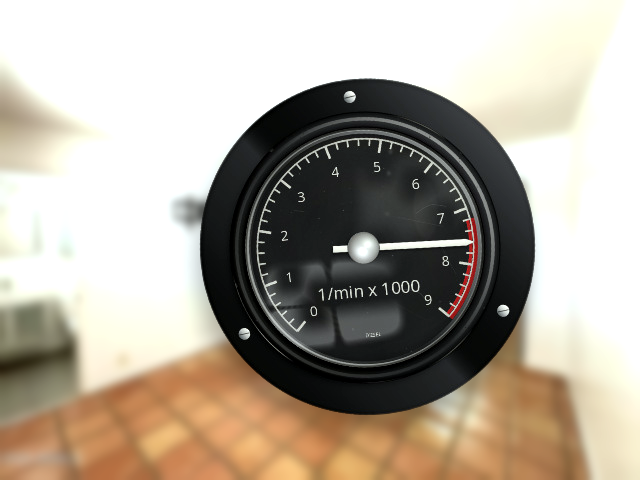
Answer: 7600rpm
